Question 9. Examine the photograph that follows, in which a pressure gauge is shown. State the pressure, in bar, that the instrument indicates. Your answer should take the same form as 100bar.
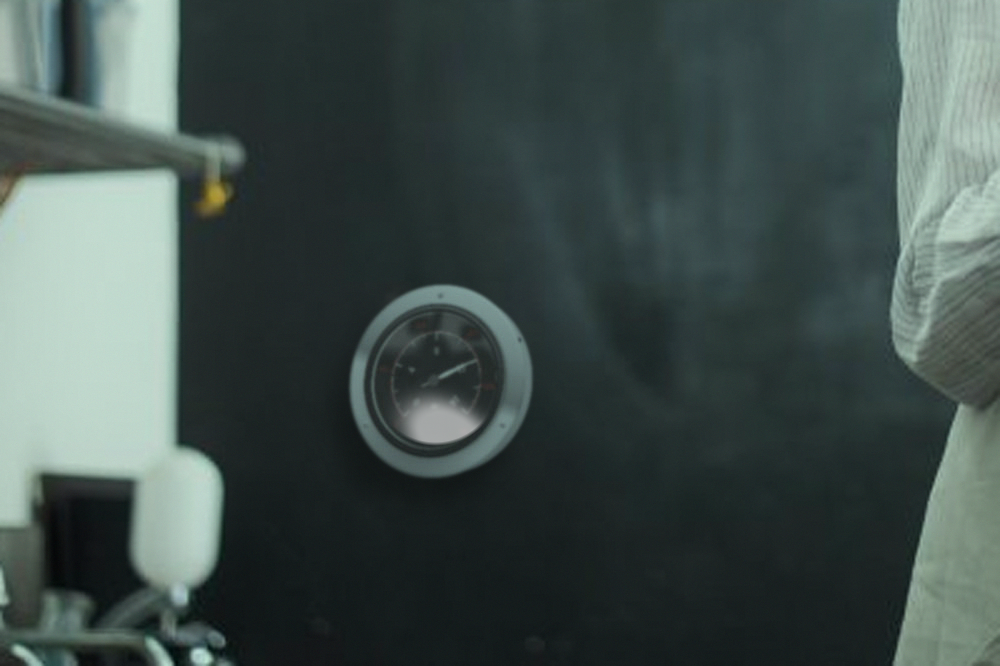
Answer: 12bar
